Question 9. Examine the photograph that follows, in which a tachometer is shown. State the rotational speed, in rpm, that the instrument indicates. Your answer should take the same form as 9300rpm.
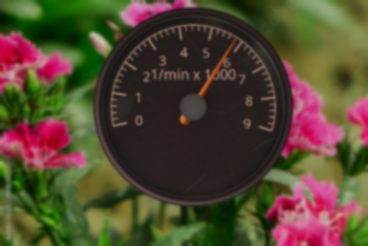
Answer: 5800rpm
